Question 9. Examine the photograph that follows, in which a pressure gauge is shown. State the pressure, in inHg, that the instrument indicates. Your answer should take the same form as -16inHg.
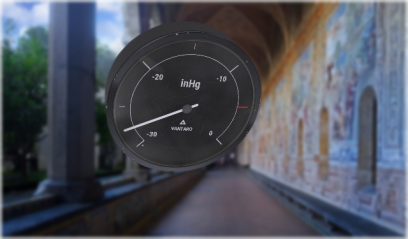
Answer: -27.5inHg
